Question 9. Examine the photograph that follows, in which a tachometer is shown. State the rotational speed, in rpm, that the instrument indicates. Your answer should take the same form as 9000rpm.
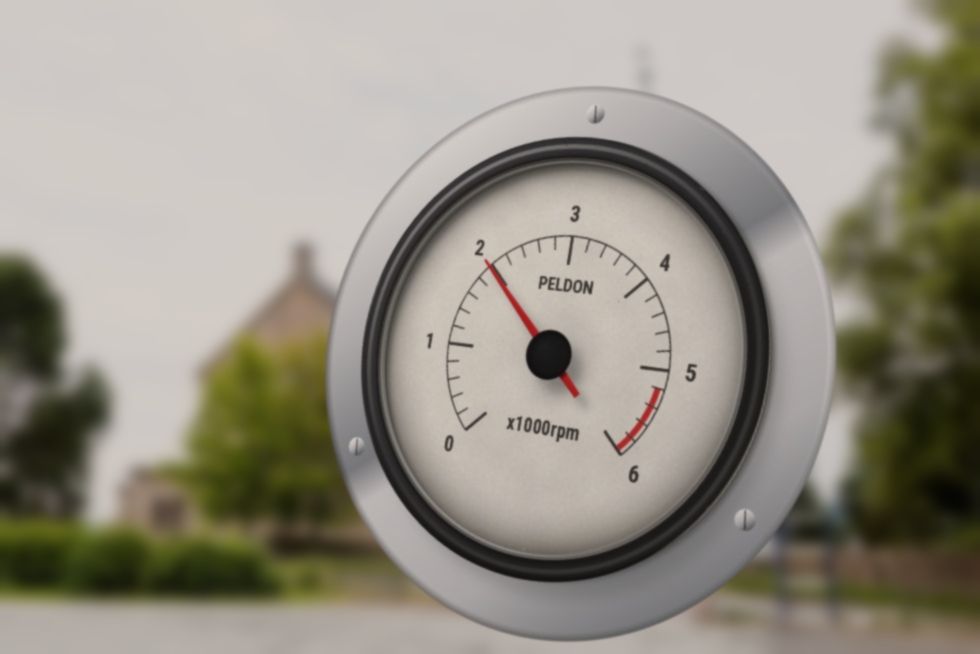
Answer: 2000rpm
